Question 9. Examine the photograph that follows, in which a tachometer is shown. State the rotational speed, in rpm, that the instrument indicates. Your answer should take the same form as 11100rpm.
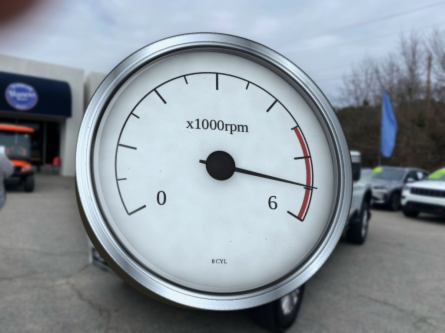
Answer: 5500rpm
